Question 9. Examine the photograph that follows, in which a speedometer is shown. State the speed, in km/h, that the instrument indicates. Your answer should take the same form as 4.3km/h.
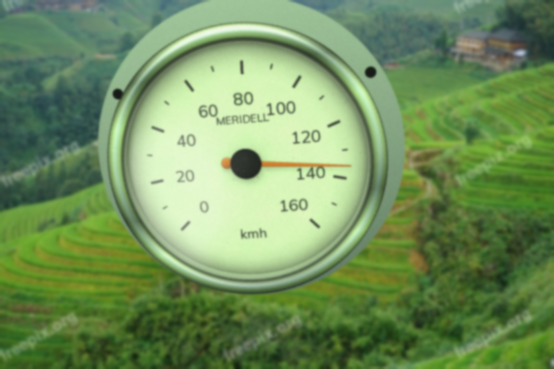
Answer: 135km/h
